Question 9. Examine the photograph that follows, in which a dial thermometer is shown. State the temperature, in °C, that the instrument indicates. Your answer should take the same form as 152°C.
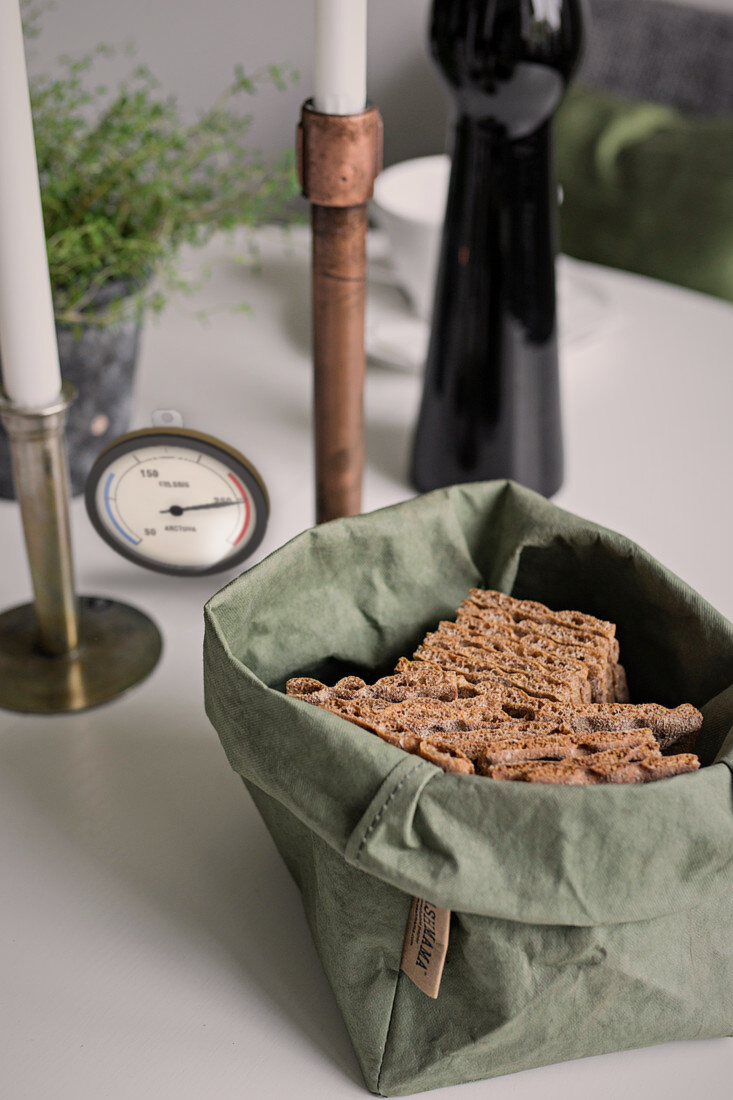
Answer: 250°C
